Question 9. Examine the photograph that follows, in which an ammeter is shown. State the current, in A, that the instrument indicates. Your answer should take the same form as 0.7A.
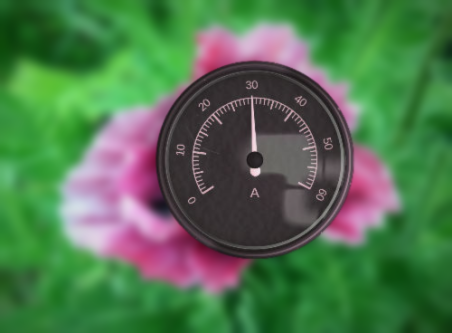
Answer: 30A
